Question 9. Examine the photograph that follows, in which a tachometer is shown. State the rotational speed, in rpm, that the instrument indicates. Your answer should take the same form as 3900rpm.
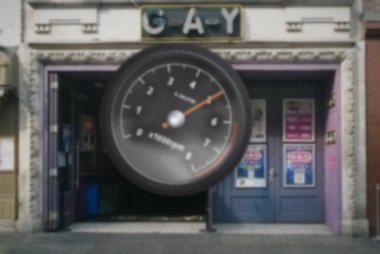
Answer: 5000rpm
